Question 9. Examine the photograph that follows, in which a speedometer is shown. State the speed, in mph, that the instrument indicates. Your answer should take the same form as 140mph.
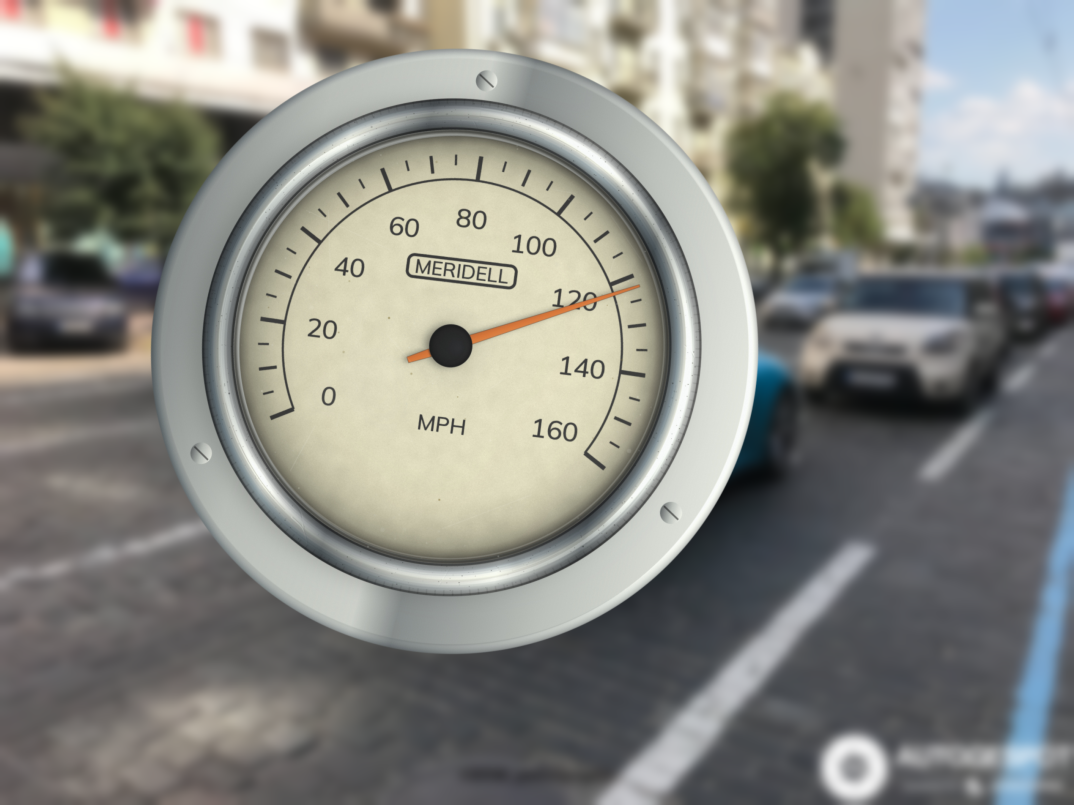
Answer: 122.5mph
